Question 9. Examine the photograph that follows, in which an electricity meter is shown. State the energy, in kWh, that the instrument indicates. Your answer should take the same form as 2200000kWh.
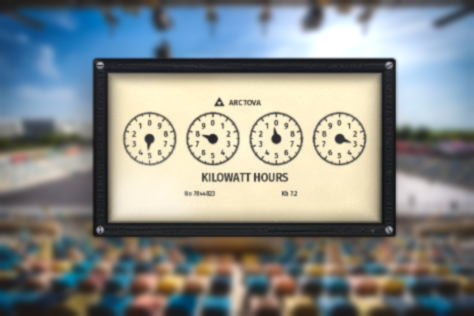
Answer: 4803kWh
